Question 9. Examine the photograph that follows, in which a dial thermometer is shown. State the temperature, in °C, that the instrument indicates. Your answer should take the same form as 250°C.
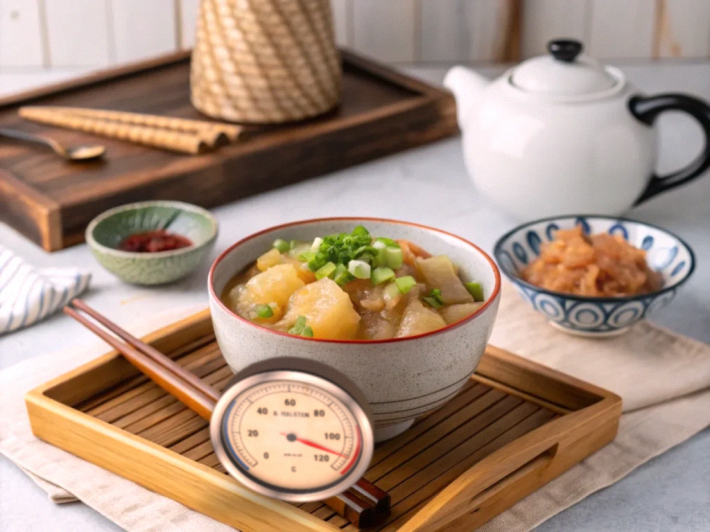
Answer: 110°C
